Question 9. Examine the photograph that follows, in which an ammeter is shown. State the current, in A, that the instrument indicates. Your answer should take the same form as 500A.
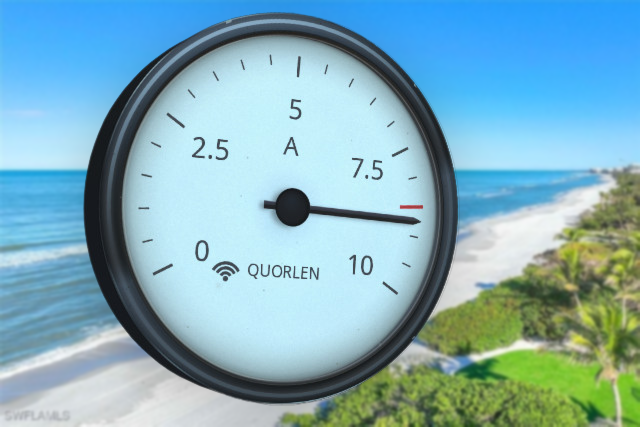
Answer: 8.75A
